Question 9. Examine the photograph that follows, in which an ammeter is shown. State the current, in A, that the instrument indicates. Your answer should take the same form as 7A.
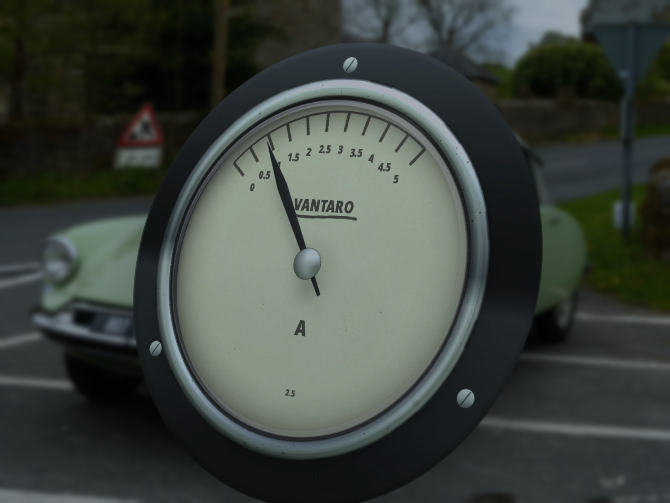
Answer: 1A
